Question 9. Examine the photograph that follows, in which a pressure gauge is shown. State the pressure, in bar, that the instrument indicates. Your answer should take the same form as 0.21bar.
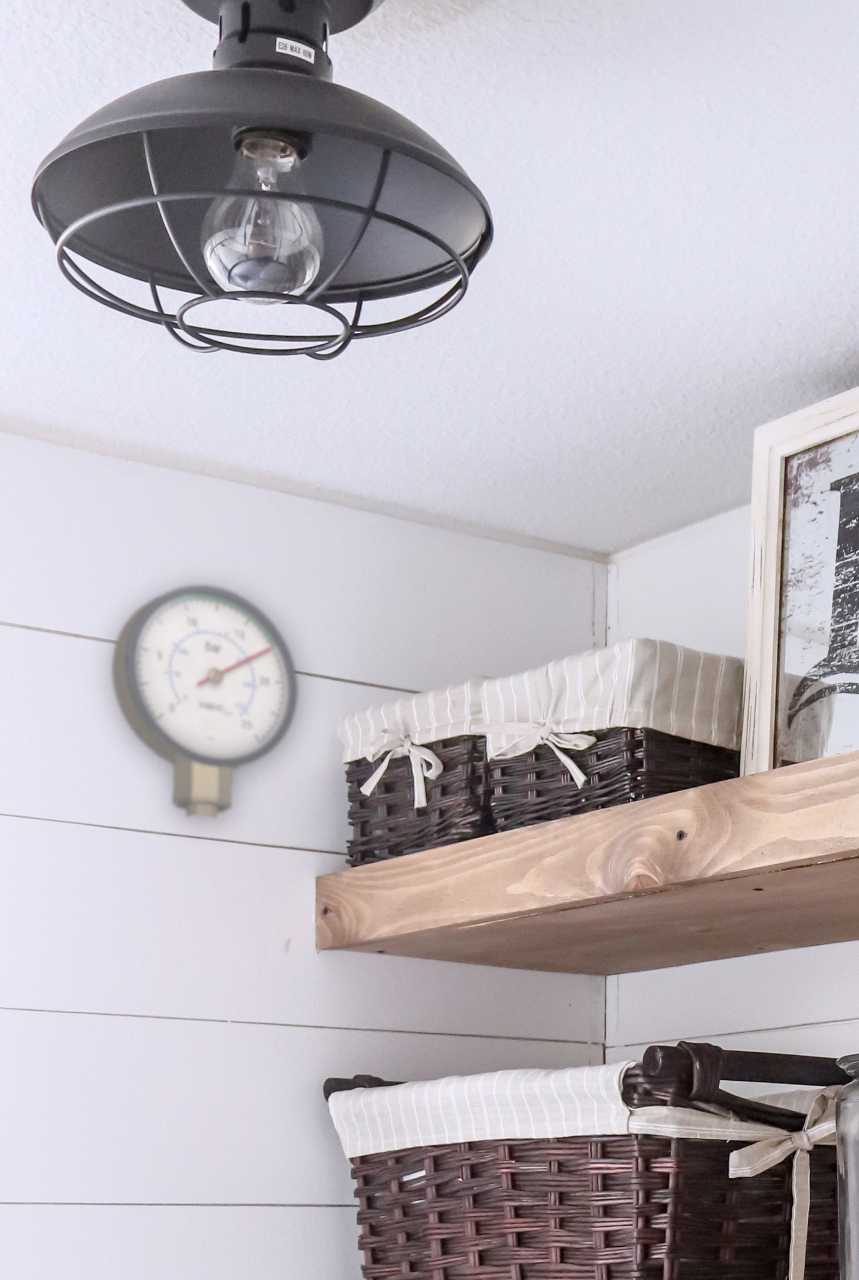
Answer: 17.5bar
